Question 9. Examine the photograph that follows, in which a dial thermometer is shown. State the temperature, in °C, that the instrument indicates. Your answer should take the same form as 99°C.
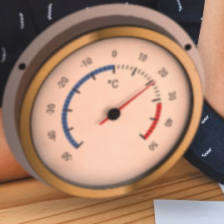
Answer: 20°C
